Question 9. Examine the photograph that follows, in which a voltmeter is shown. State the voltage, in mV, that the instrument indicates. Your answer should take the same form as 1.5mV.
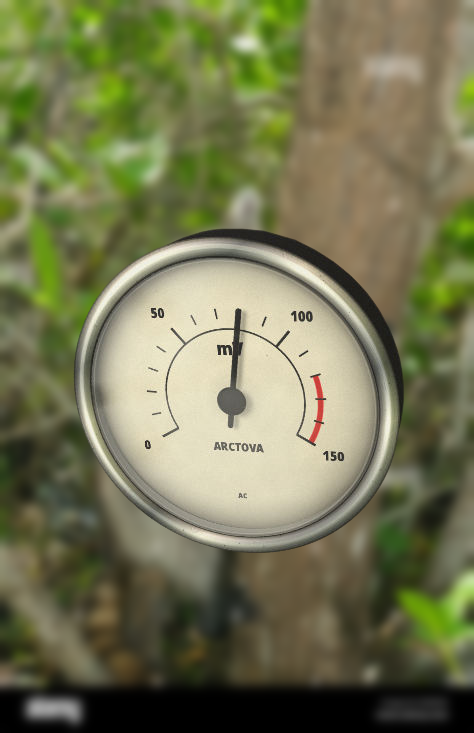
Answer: 80mV
